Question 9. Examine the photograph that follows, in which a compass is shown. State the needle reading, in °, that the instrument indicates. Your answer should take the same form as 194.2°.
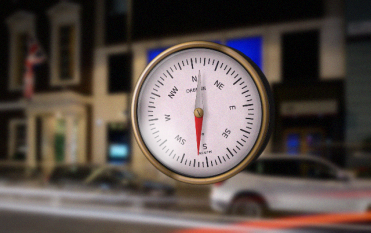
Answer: 190°
